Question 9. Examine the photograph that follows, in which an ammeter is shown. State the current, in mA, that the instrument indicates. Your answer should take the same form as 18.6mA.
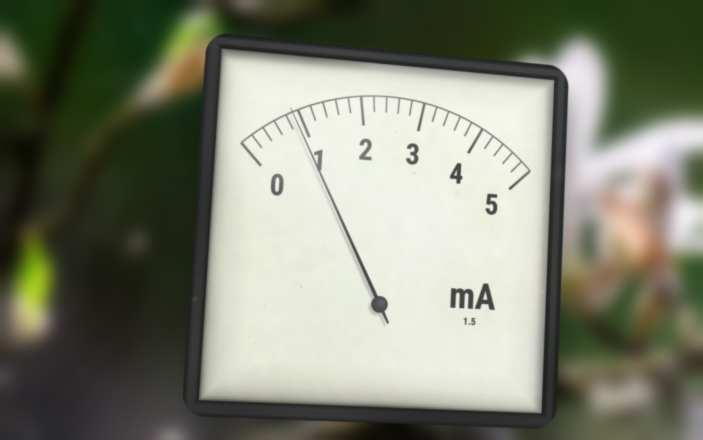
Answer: 0.9mA
